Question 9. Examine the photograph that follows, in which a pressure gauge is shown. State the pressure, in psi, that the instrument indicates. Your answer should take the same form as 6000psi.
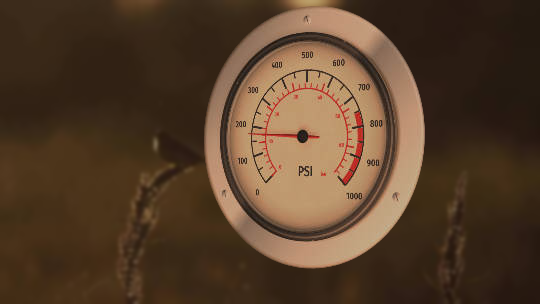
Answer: 175psi
